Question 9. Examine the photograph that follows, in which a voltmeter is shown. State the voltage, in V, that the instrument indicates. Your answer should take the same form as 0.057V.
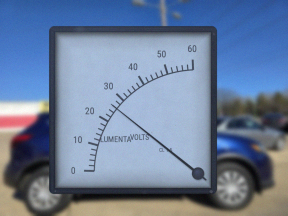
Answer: 26V
